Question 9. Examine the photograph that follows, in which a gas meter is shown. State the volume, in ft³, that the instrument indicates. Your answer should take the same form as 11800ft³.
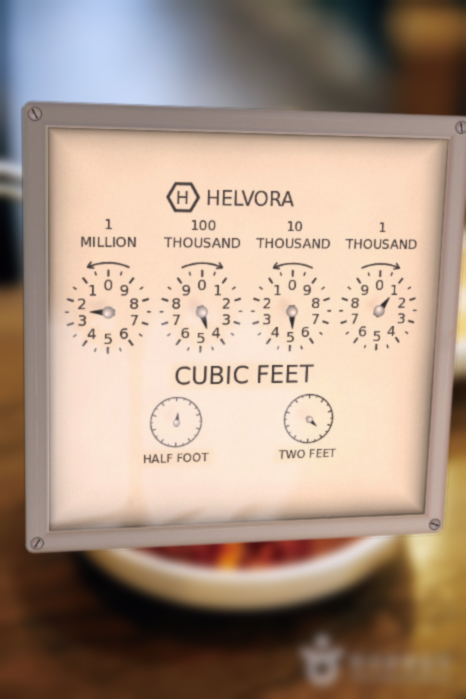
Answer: 245100ft³
